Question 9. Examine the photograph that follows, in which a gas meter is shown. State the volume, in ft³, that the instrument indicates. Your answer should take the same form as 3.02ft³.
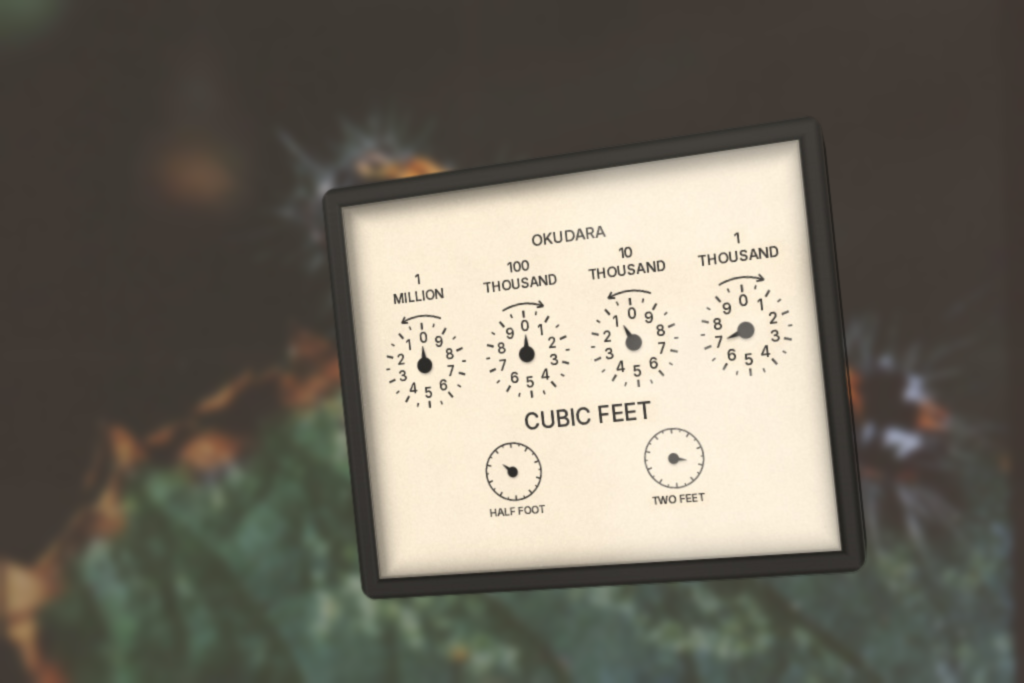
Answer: 700ft³
